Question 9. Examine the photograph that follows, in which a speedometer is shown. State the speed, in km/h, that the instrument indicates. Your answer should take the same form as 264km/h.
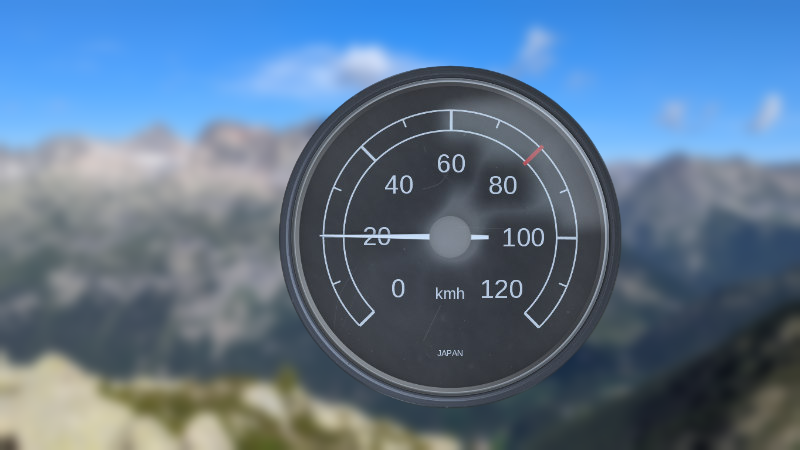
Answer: 20km/h
